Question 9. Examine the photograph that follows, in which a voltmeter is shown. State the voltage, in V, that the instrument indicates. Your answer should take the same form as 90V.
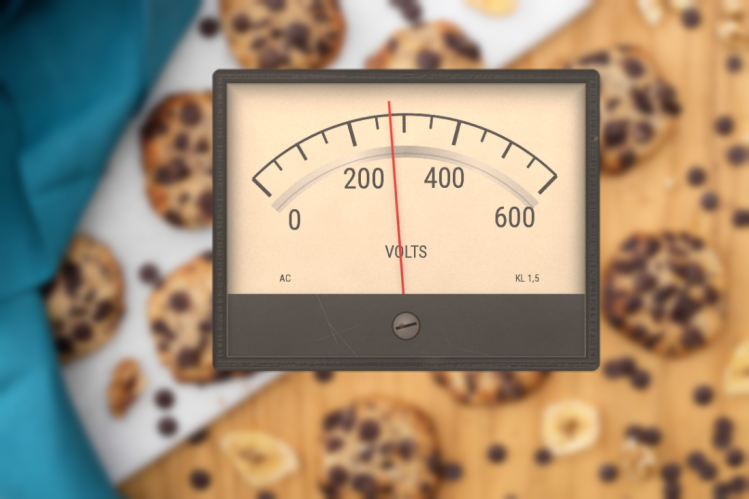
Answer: 275V
